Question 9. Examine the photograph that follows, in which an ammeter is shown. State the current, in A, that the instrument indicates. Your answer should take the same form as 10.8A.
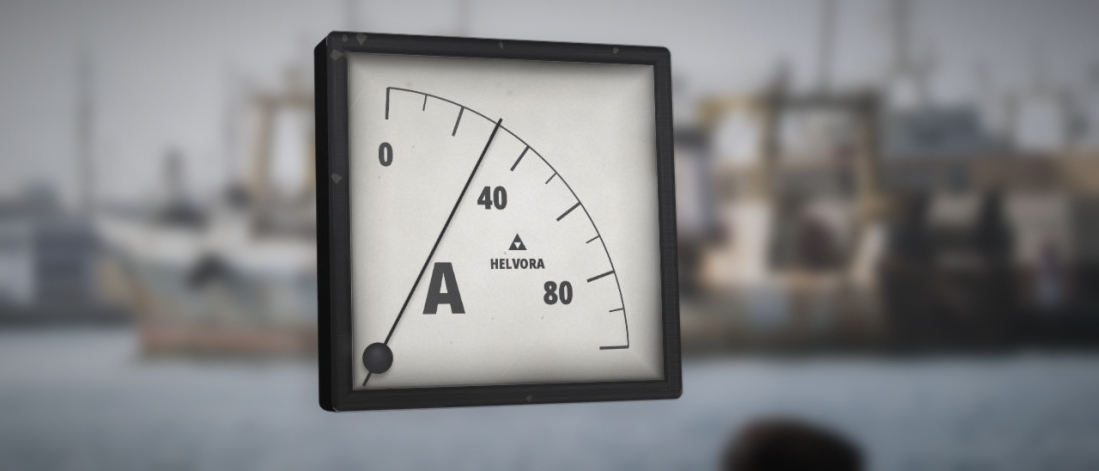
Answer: 30A
